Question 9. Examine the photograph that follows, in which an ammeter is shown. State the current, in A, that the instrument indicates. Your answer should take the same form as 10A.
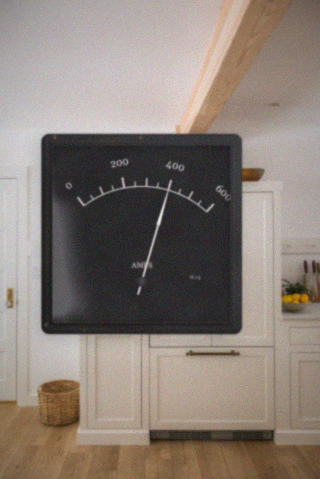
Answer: 400A
